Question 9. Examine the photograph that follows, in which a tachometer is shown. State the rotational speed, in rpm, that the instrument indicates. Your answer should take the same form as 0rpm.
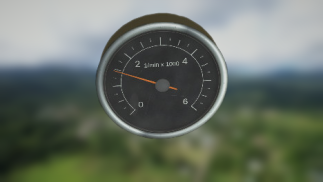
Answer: 1500rpm
